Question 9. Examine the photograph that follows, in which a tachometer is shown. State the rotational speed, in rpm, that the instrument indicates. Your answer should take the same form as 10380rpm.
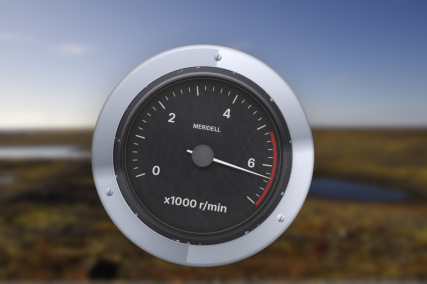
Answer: 6300rpm
